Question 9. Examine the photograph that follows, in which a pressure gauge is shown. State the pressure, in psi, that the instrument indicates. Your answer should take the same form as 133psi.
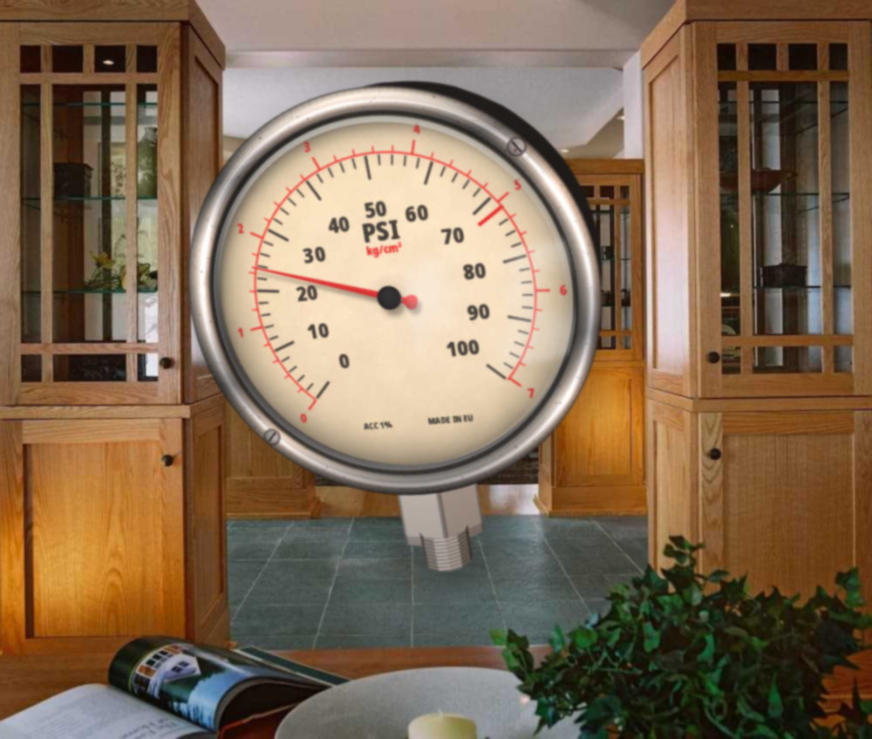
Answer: 24psi
